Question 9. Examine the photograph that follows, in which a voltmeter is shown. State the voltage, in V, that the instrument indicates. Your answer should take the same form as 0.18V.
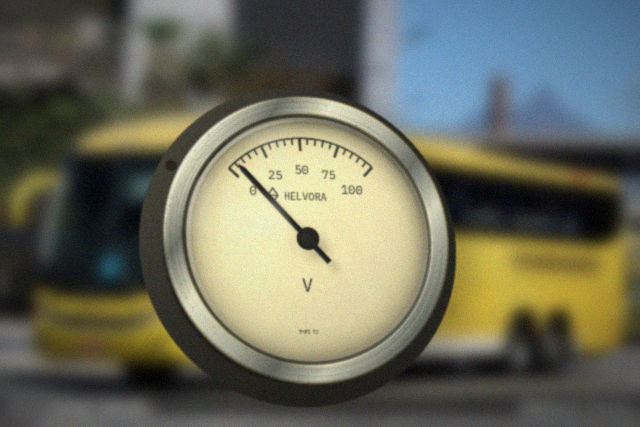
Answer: 5V
